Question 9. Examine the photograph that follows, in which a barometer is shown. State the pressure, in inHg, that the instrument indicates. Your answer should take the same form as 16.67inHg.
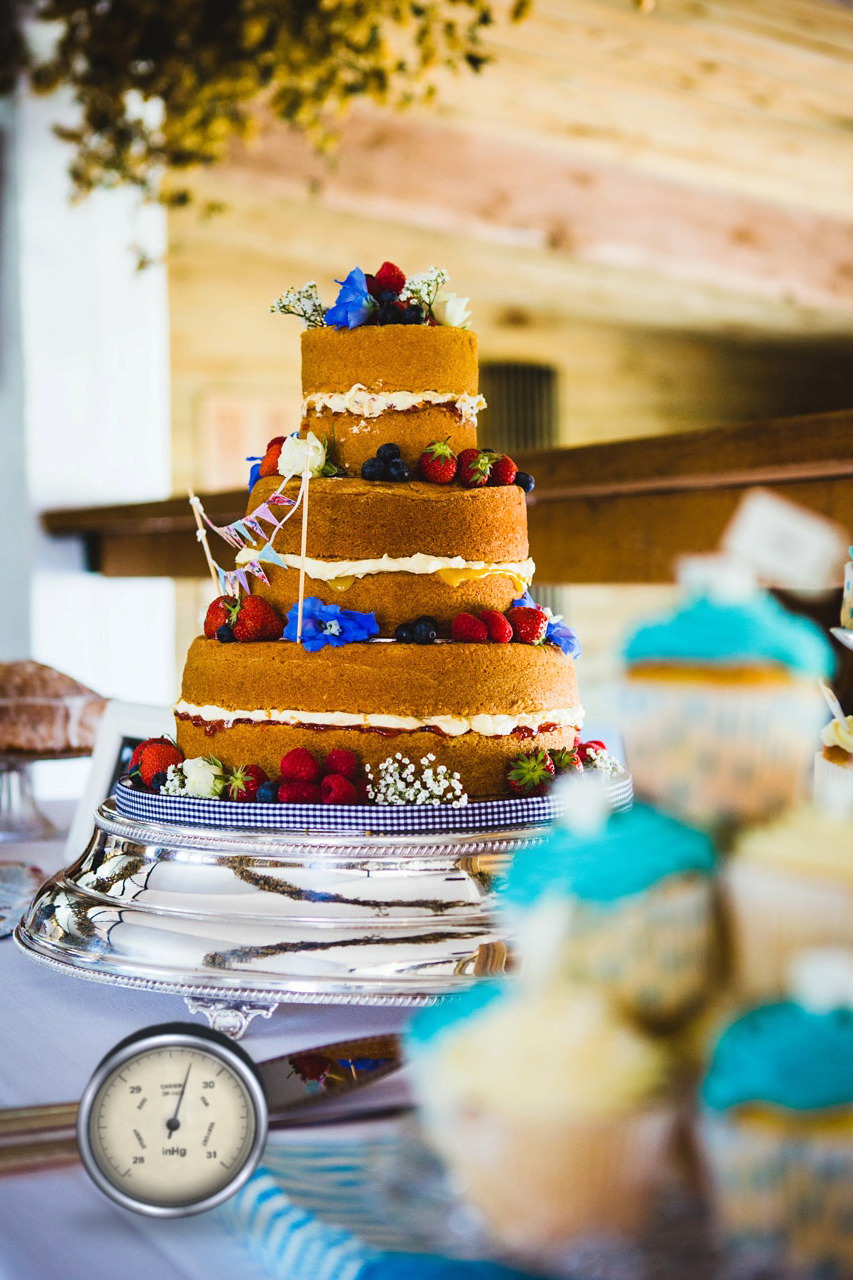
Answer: 29.7inHg
